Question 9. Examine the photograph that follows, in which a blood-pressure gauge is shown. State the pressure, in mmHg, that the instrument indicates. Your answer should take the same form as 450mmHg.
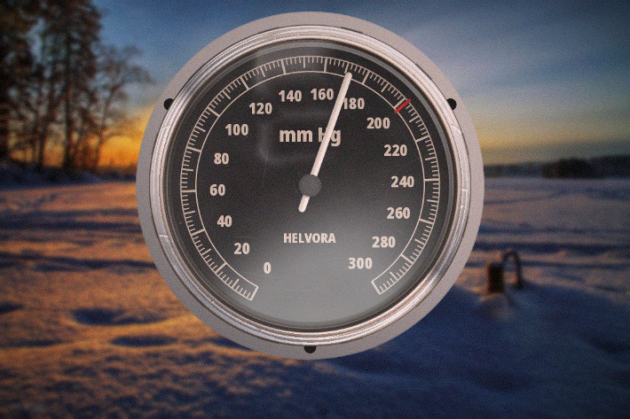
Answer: 172mmHg
